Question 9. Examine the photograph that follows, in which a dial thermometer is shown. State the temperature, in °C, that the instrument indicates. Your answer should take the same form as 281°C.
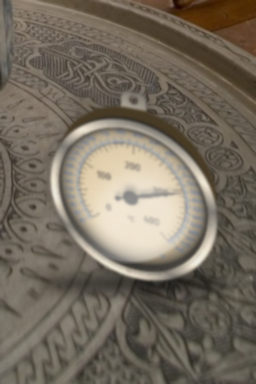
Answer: 300°C
